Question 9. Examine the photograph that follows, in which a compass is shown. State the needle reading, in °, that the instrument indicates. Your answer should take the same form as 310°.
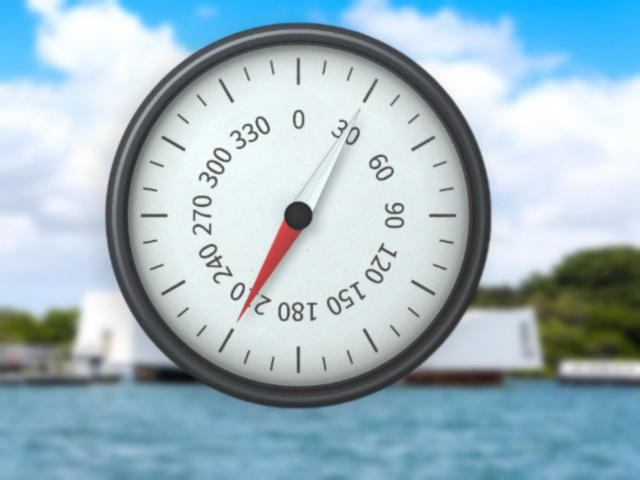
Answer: 210°
